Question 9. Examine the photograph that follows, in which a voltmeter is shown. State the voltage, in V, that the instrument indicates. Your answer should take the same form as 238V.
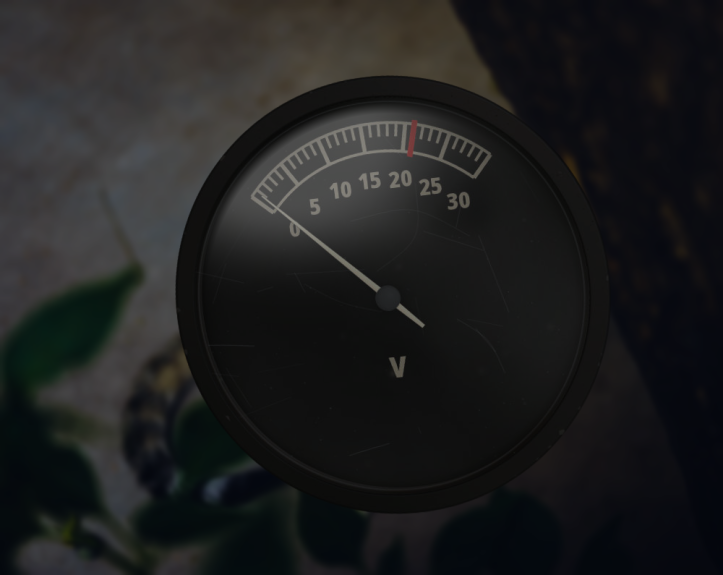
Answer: 1V
